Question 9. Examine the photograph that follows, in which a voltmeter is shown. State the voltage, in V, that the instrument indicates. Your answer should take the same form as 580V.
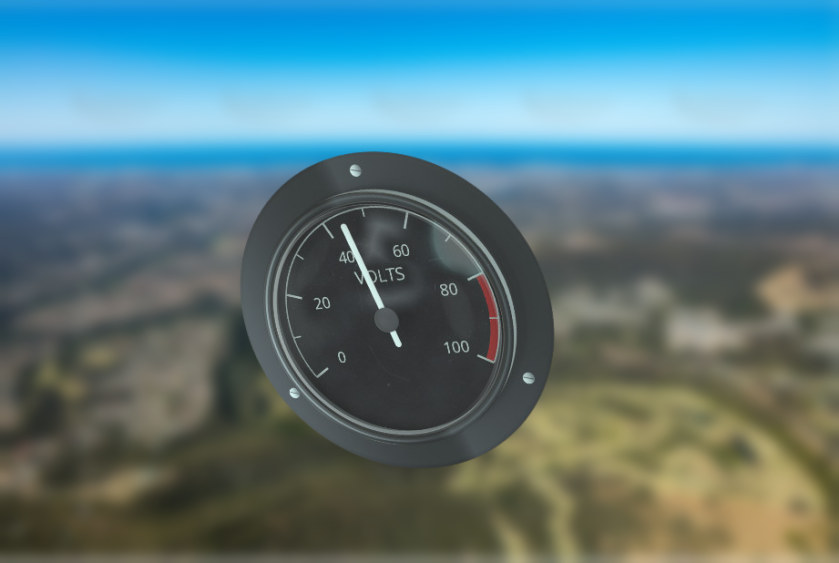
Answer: 45V
